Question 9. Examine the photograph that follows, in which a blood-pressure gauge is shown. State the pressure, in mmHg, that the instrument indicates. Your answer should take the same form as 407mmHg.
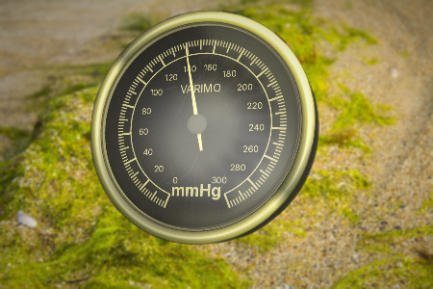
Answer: 140mmHg
